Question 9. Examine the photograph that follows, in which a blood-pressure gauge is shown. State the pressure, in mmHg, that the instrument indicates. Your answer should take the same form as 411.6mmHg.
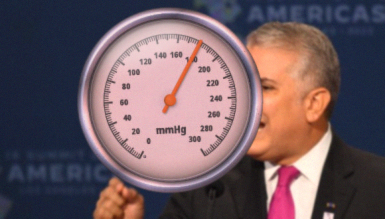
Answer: 180mmHg
